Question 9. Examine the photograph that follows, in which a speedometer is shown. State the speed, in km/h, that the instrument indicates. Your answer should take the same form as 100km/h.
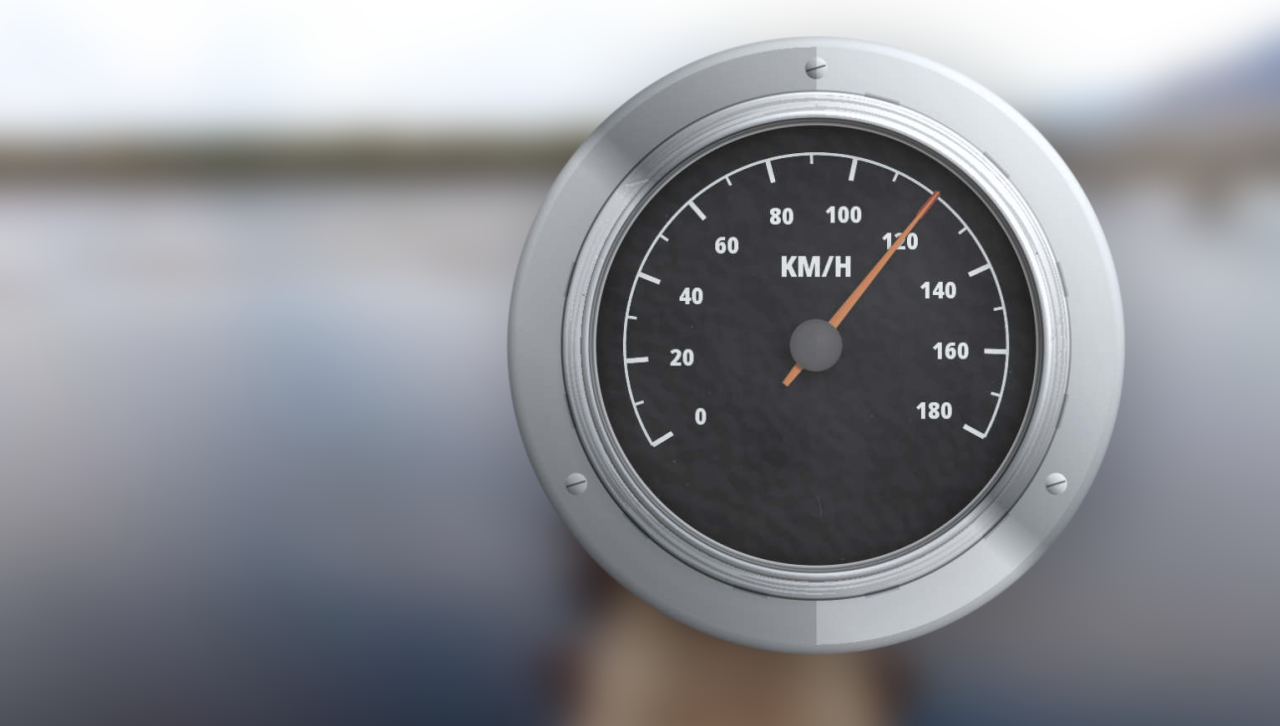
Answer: 120km/h
